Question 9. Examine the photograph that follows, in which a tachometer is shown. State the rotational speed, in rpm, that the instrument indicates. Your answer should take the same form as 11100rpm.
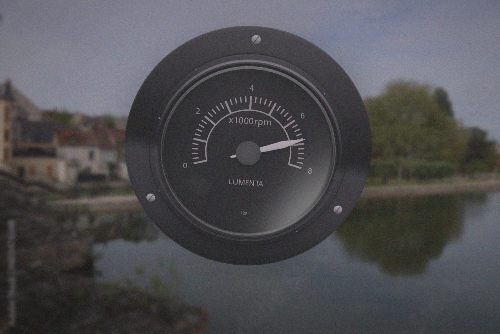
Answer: 6800rpm
